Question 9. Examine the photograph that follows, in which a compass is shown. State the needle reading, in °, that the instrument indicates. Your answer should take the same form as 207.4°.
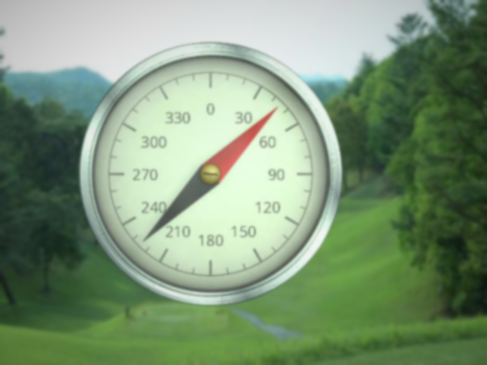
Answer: 45°
